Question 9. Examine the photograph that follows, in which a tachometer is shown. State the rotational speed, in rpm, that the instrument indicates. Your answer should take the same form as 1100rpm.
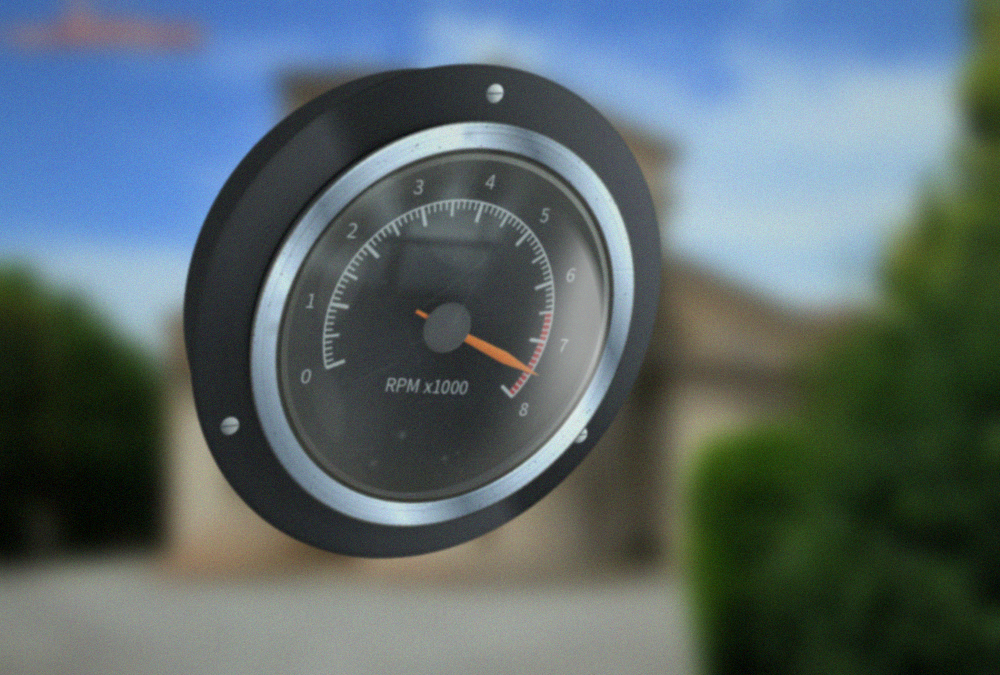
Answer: 7500rpm
